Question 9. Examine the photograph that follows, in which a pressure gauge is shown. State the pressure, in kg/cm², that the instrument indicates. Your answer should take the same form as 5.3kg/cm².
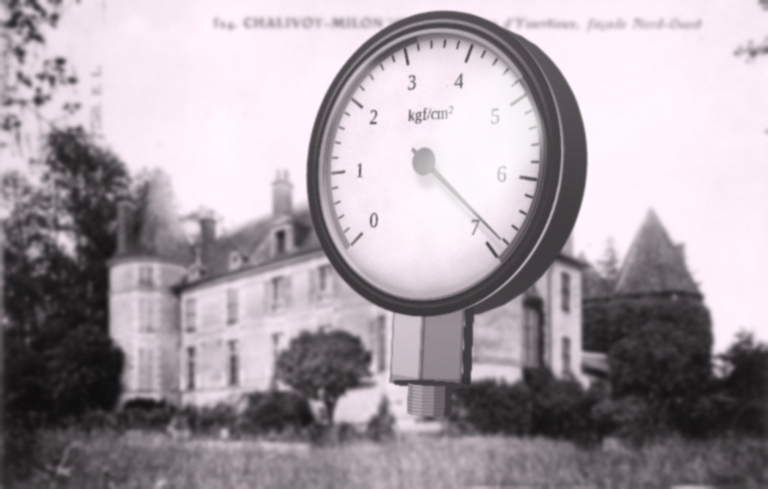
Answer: 6.8kg/cm²
